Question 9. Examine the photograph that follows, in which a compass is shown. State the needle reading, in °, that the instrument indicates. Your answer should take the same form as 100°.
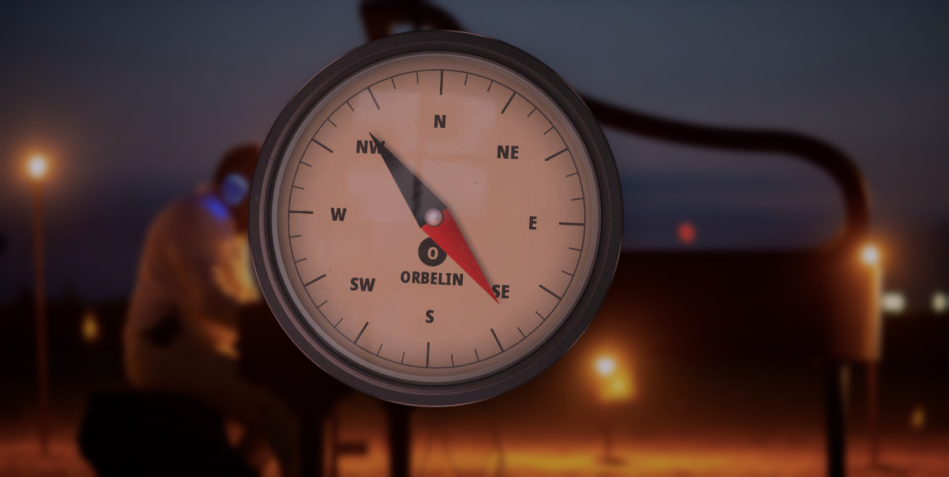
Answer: 140°
